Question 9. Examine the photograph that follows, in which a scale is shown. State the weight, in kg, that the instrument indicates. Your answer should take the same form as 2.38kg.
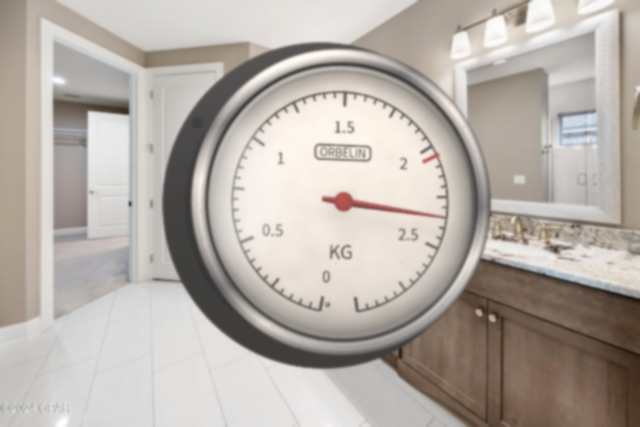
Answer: 2.35kg
